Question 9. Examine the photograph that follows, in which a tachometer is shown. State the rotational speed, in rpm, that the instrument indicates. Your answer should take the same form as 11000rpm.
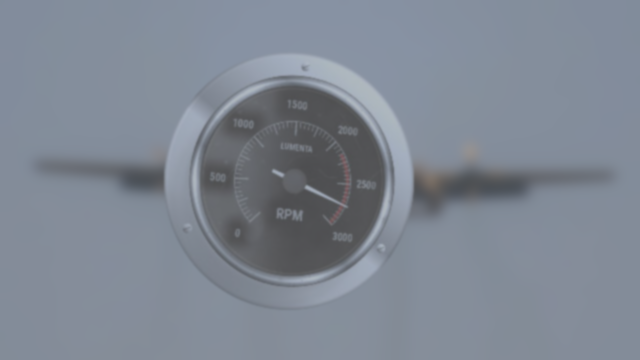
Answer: 2750rpm
